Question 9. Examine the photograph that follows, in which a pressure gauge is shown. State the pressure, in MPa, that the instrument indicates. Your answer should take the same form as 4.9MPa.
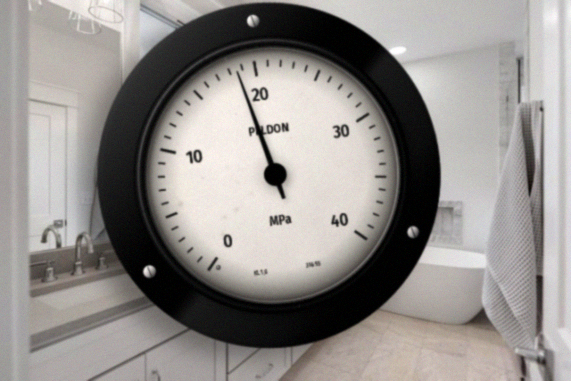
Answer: 18.5MPa
